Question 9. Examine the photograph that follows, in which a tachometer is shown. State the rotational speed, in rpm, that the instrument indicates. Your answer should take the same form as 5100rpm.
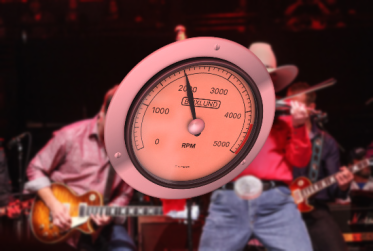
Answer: 2000rpm
